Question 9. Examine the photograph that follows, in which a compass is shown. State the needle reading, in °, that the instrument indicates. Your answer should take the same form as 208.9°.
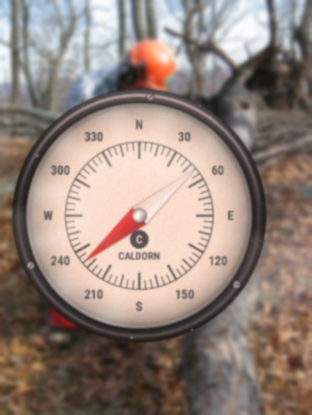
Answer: 230°
